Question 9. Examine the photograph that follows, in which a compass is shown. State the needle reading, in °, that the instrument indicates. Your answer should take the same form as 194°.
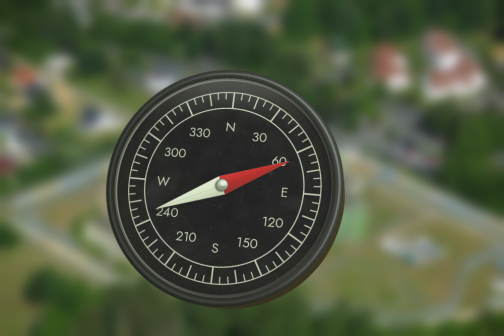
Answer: 65°
